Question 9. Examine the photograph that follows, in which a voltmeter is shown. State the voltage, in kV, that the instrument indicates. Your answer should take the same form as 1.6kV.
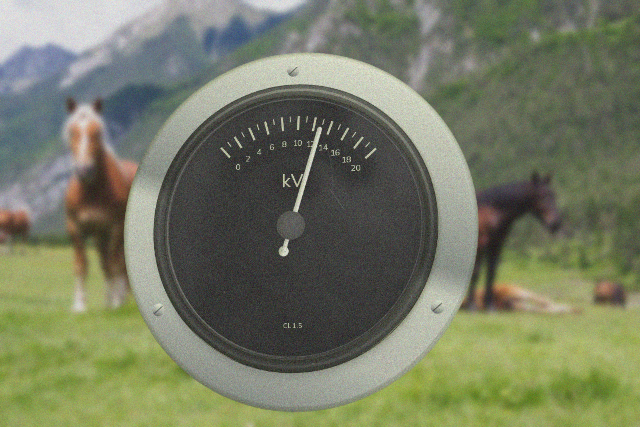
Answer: 13kV
